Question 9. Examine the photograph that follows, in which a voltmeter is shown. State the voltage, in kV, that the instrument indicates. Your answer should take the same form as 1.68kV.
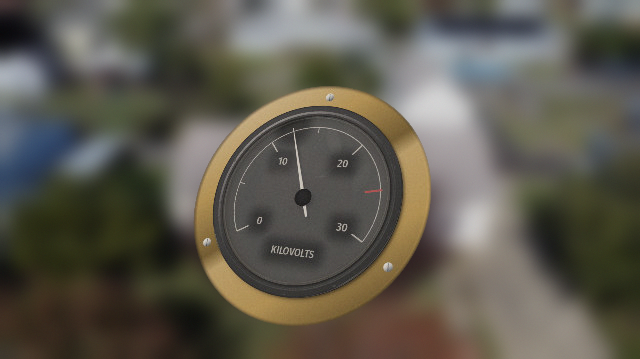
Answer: 12.5kV
